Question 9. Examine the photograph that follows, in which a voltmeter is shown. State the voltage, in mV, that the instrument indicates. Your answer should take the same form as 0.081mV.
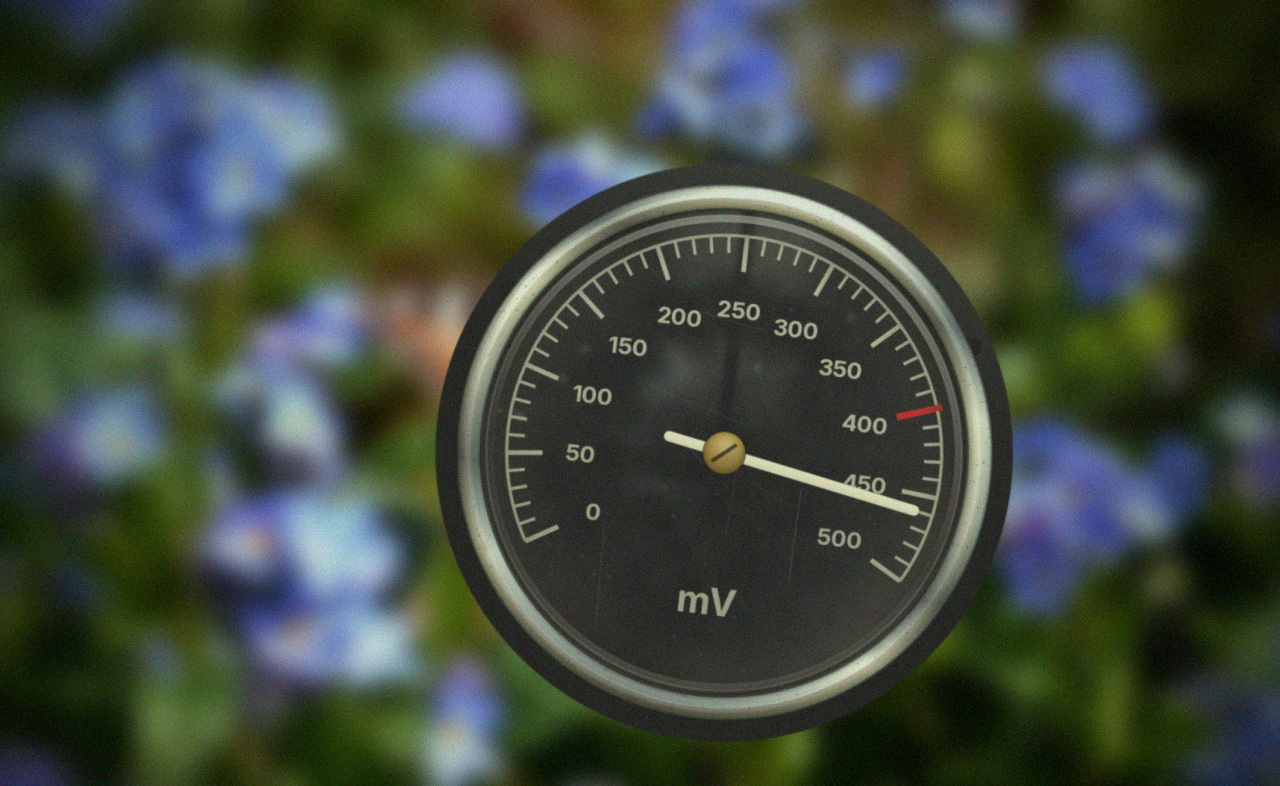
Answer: 460mV
